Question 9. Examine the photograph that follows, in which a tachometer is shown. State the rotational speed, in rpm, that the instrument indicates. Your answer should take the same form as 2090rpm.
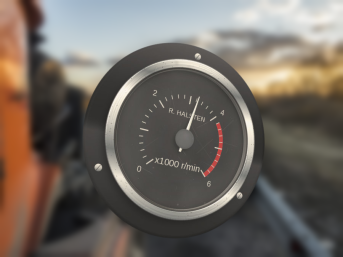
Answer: 3200rpm
